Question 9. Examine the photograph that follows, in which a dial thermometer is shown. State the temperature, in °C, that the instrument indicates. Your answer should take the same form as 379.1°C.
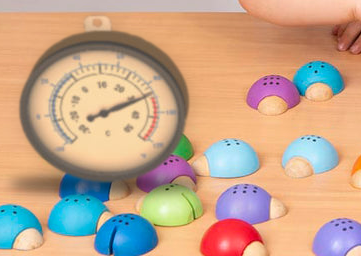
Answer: 30°C
